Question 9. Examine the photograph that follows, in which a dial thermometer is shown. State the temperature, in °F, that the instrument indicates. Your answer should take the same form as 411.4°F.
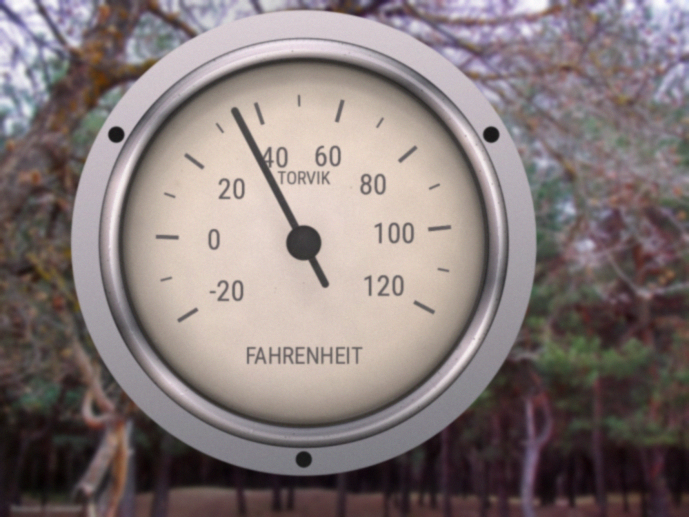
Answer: 35°F
